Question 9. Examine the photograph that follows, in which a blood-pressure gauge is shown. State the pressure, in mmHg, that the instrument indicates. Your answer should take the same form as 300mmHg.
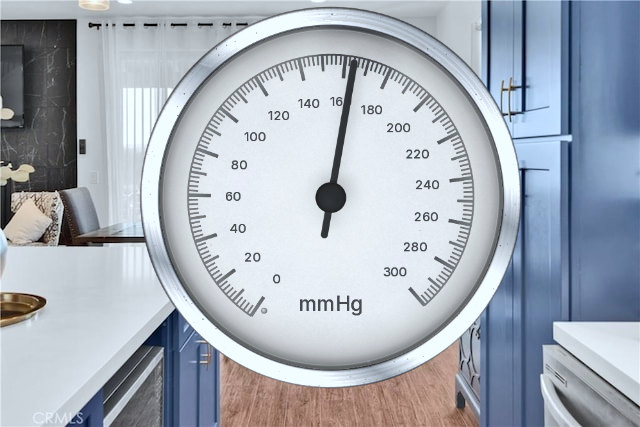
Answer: 164mmHg
